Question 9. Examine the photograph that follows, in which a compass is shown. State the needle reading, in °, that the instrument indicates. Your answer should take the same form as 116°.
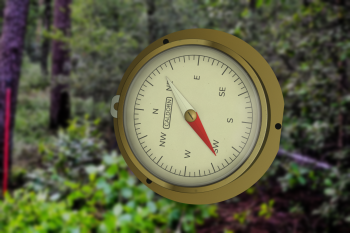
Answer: 230°
